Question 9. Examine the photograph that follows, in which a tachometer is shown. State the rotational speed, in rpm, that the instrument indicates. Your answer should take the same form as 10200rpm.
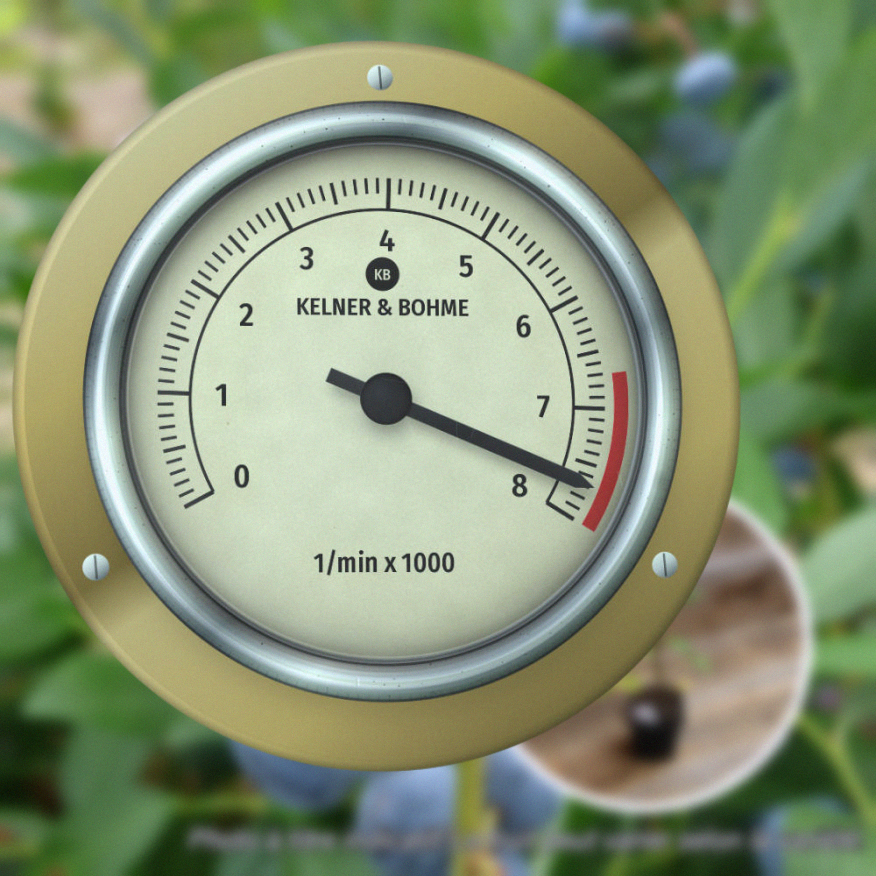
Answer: 7700rpm
